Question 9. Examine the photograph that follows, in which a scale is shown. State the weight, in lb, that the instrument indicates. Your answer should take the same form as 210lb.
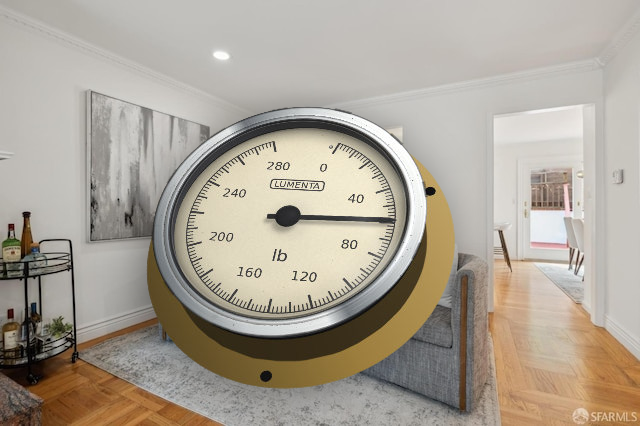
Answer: 60lb
